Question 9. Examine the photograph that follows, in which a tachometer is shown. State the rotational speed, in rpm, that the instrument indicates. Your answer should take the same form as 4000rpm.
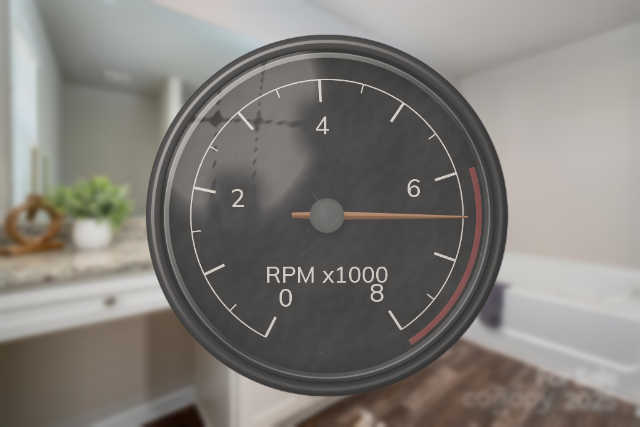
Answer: 6500rpm
